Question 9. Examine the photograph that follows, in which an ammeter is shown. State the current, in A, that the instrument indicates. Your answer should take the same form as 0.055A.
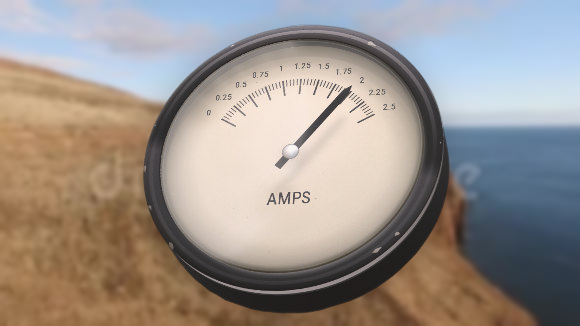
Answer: 2A
